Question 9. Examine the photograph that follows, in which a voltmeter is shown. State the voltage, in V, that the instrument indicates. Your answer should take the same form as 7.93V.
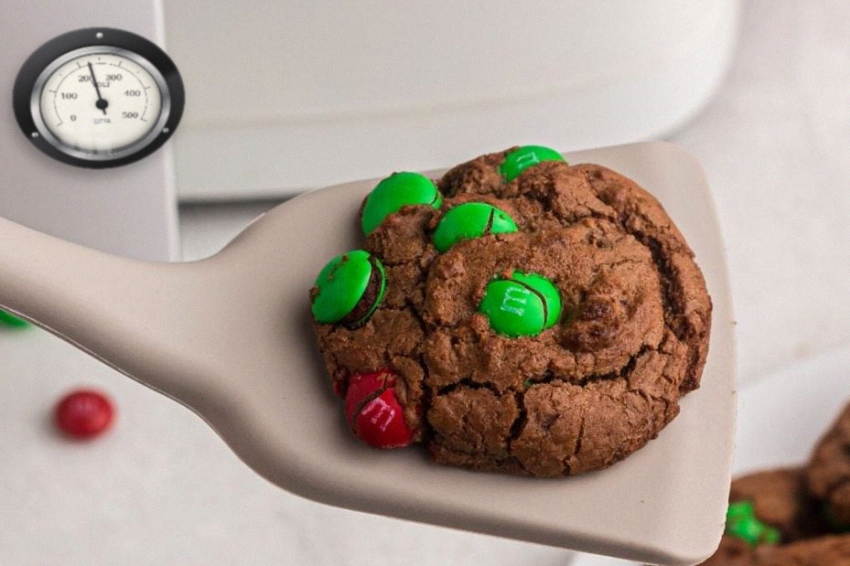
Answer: 225V
